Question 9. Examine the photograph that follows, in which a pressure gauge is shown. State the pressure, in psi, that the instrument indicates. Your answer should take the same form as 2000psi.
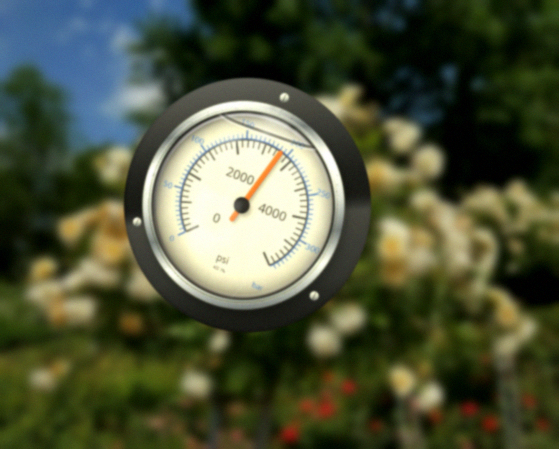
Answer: 2800psi
